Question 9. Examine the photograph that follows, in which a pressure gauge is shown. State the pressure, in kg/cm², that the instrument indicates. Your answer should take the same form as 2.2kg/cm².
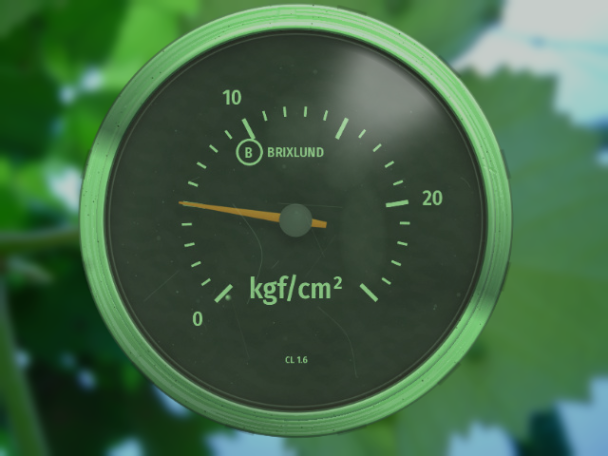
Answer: 5kg/cm²
